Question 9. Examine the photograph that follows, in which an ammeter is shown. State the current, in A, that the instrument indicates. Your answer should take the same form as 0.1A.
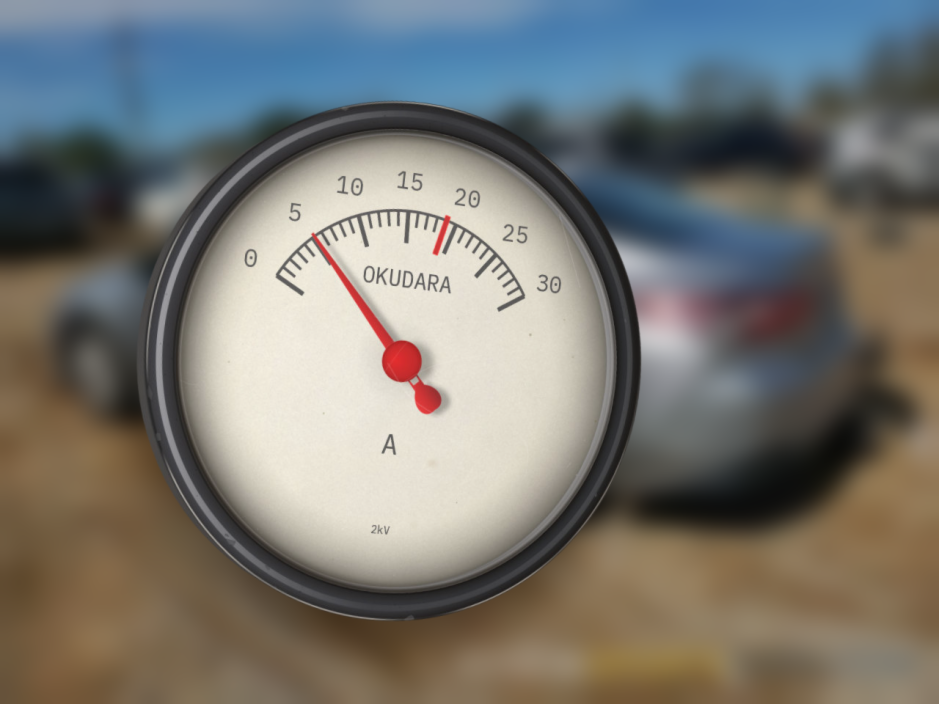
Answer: 5A
